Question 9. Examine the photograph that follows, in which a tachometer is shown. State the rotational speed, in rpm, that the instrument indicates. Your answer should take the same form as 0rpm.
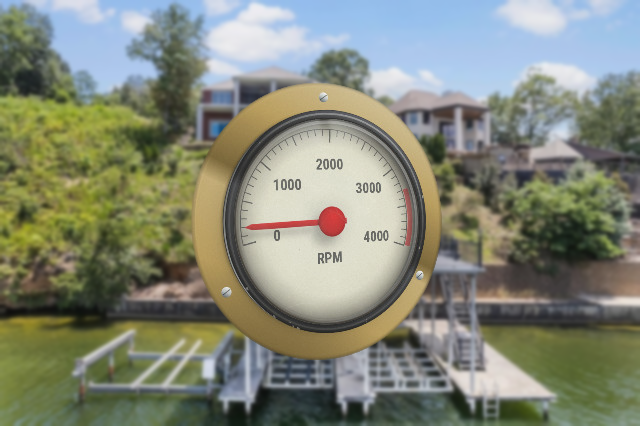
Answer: 200rpm
